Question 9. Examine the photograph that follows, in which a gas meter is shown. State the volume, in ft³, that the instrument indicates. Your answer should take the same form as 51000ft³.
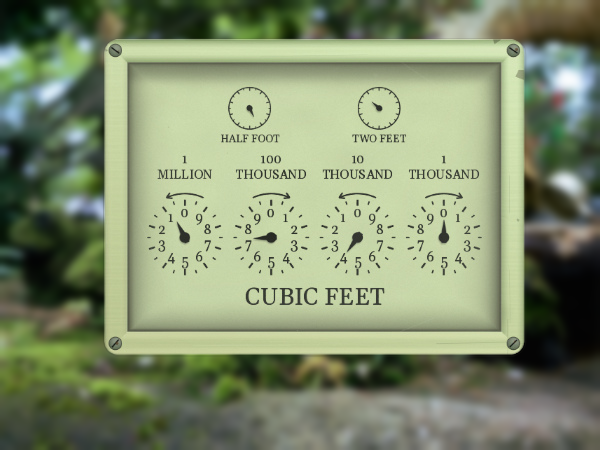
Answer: 74000ft³
